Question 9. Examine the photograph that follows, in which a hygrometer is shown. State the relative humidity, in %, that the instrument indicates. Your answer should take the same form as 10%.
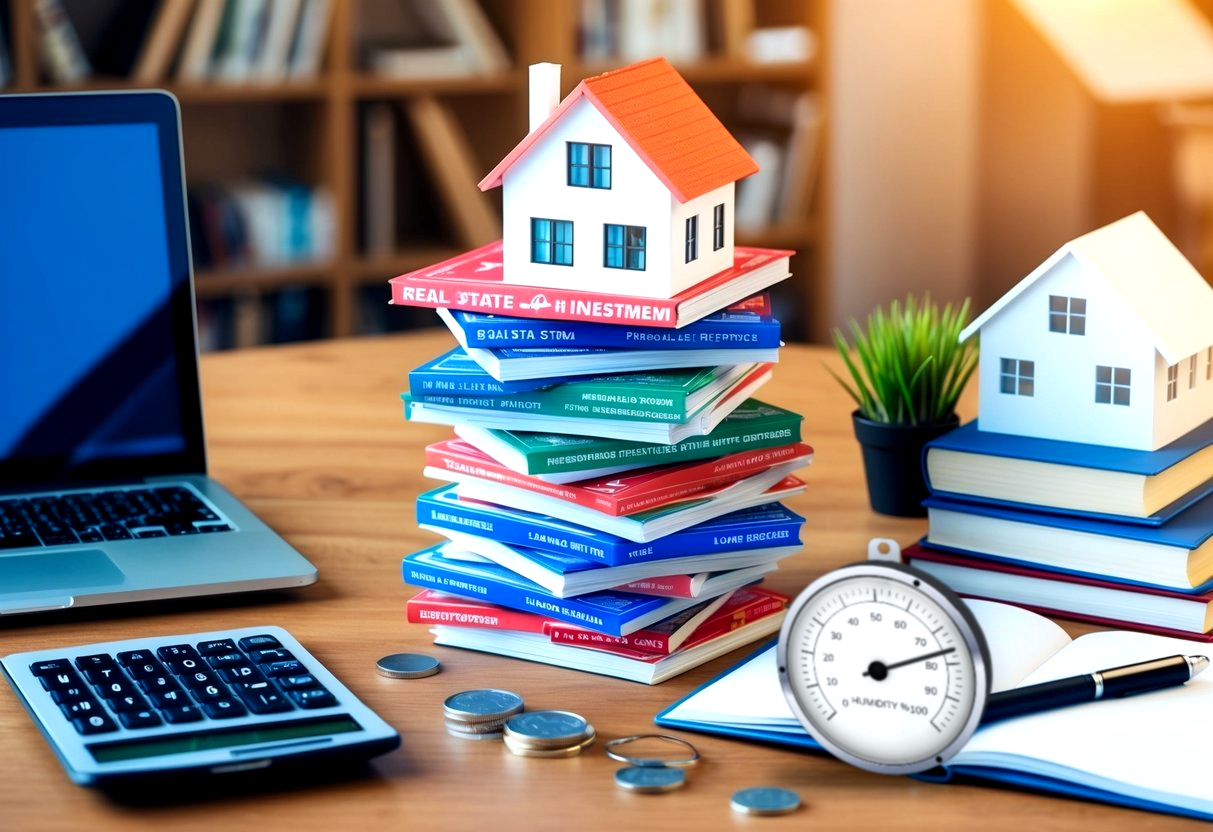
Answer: 76%
